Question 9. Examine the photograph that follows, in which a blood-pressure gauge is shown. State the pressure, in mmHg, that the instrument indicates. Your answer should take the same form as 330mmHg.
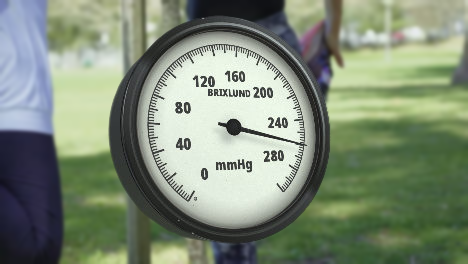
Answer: 260mmHg
